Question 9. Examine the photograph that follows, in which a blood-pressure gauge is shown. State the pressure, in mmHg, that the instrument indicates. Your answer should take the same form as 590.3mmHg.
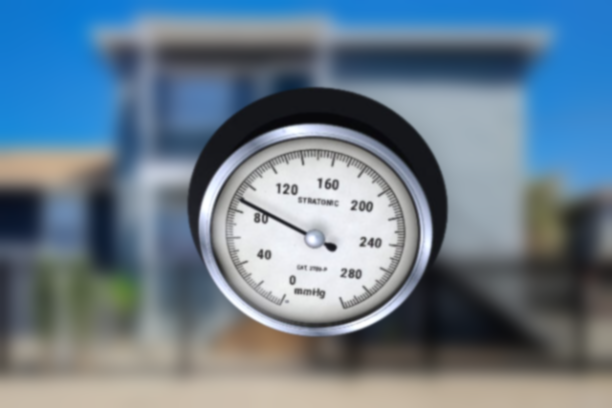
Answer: 90mmHg
